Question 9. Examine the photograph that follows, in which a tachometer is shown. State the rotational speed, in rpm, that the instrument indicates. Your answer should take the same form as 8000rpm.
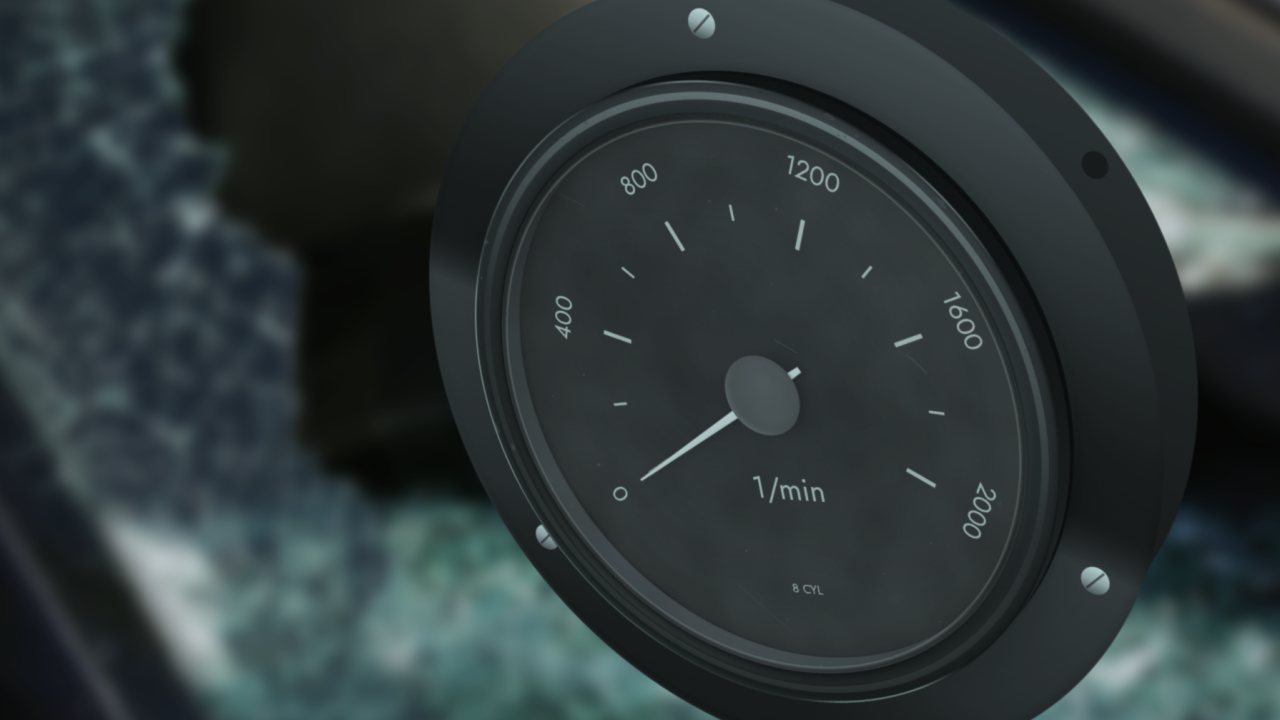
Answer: 0rpm
